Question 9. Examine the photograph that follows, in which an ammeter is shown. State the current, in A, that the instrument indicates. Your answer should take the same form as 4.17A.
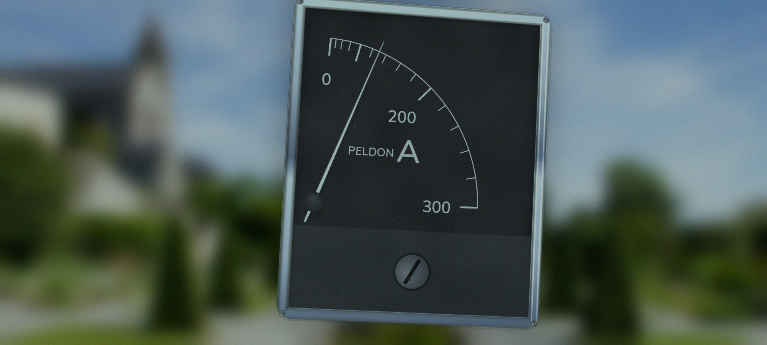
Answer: 130A
